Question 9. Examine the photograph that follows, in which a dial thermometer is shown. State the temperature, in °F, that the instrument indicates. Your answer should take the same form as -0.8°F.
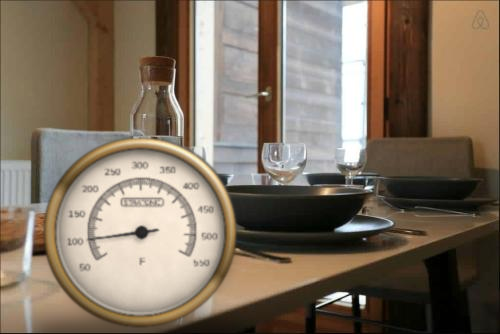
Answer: 100°F
